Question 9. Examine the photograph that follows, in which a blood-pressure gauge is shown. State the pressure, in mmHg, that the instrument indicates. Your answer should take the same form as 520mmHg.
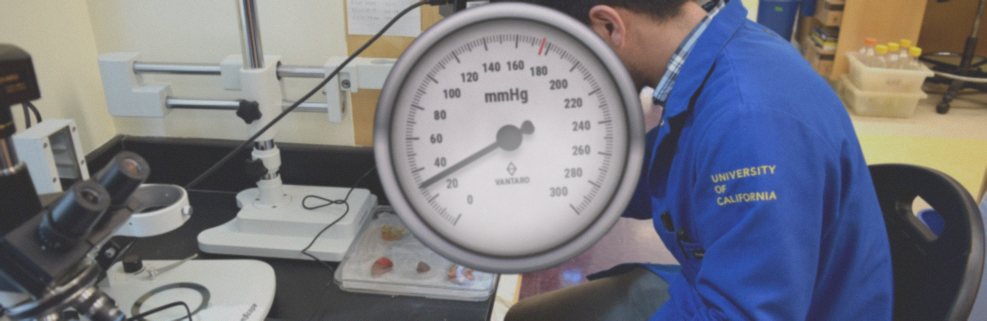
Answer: 30mmHg
